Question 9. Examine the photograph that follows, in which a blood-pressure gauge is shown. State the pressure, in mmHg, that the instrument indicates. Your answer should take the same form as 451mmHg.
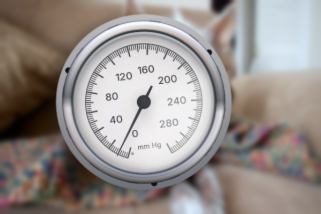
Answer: 10mmHg
